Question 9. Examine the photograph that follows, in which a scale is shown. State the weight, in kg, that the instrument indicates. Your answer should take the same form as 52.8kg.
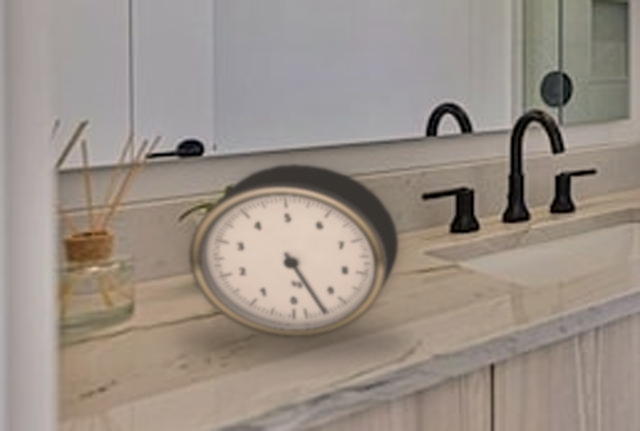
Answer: 9.5kg
